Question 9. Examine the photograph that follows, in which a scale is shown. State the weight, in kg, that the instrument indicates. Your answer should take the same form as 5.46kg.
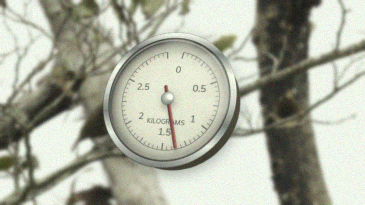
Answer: 1.35kg
